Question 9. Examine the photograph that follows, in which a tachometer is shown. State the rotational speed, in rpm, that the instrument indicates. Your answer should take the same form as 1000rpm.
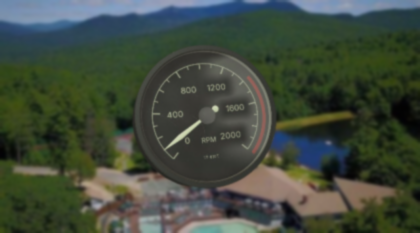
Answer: 100rpm
